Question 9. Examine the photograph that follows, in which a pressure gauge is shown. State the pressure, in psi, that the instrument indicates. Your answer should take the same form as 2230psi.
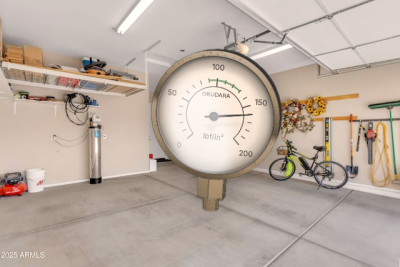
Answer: 160psi
